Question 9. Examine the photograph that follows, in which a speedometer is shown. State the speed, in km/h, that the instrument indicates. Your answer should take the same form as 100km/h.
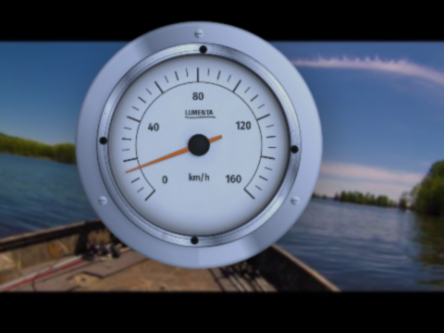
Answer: 15km/h
